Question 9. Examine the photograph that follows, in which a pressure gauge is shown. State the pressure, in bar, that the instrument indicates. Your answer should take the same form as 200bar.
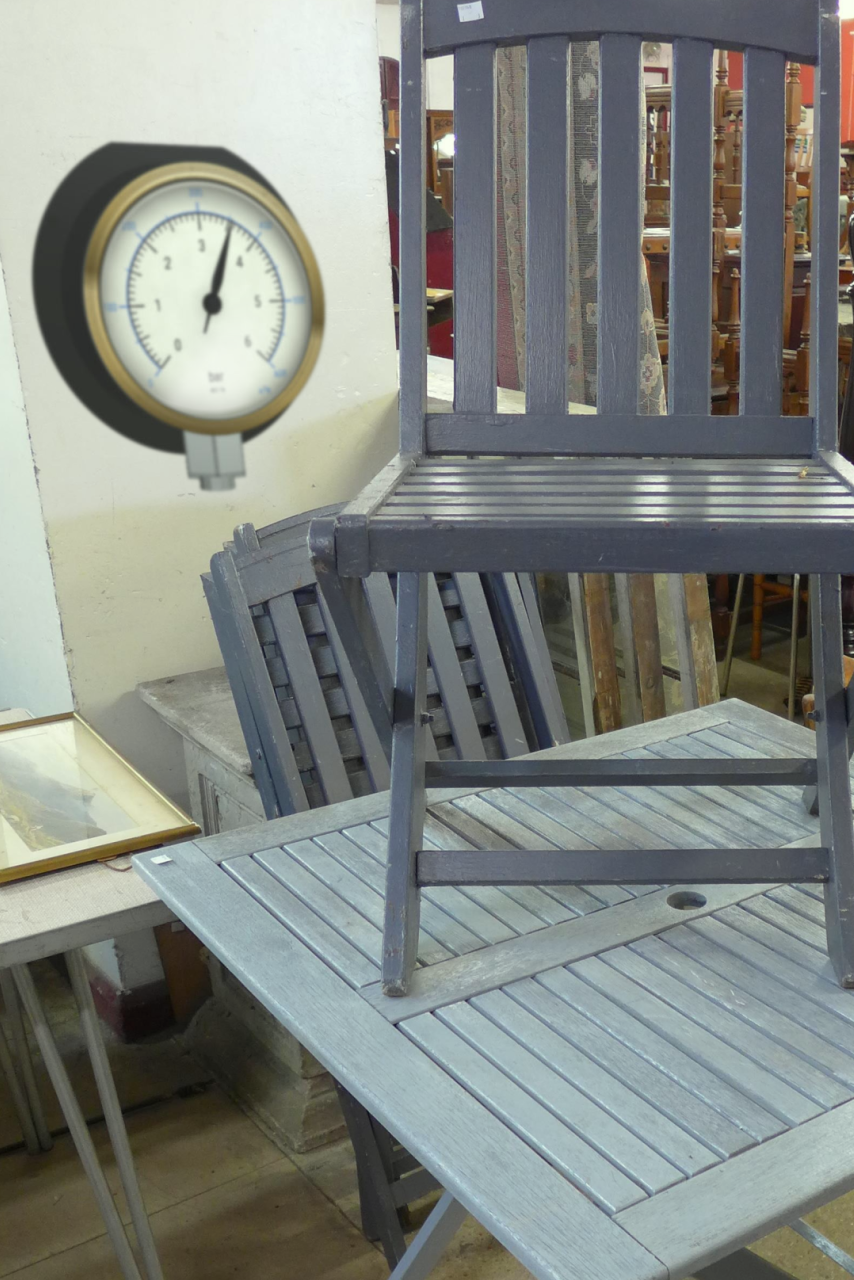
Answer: 3.5bar
